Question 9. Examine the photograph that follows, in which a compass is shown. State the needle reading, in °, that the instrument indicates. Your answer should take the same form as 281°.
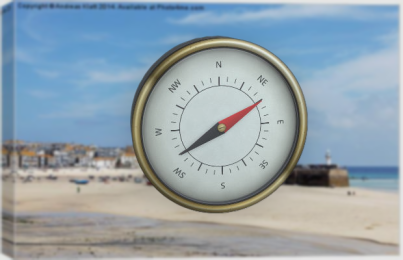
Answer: 60°
